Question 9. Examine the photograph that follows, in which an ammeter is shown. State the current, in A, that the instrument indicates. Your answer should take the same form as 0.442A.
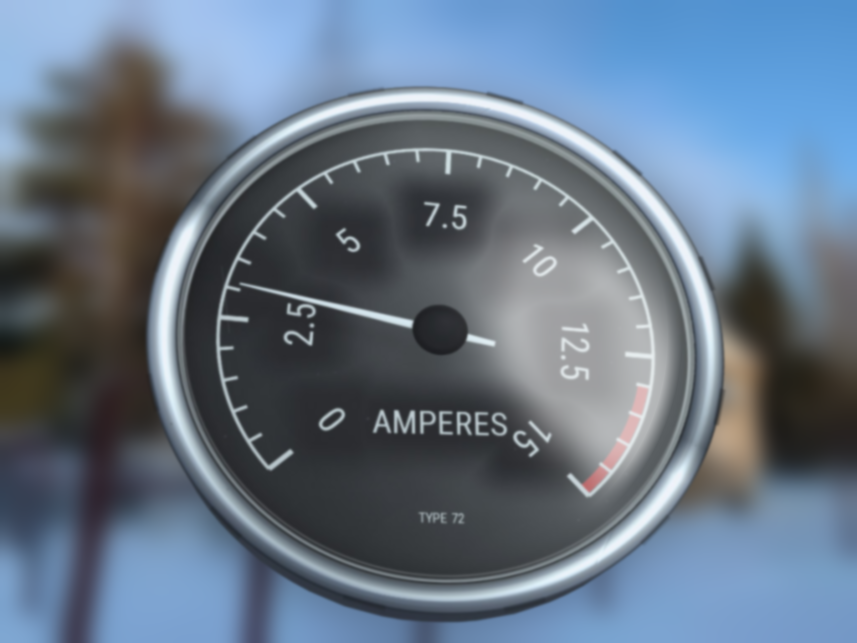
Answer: 3A
